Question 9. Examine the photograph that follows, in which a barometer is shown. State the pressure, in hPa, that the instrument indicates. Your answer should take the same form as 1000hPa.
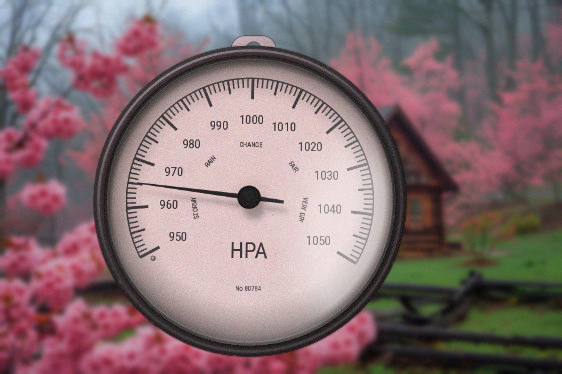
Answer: 965hPa
